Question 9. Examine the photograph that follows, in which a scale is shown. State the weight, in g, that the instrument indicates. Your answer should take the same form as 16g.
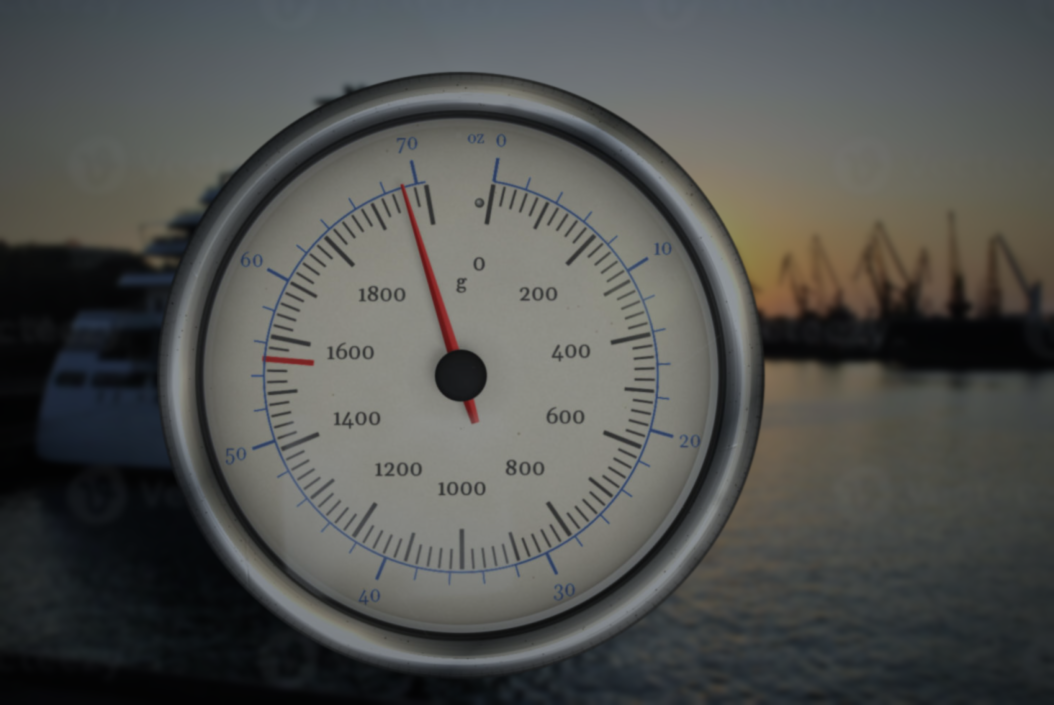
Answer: 1960g
